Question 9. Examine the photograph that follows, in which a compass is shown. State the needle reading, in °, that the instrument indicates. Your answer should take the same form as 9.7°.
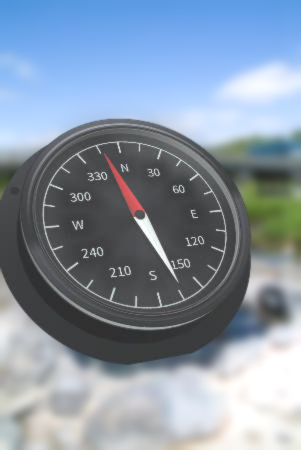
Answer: 345°
